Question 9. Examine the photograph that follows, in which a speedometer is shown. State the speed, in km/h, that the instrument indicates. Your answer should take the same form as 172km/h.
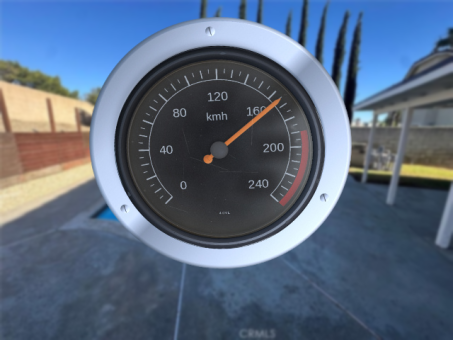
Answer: 165km/h
